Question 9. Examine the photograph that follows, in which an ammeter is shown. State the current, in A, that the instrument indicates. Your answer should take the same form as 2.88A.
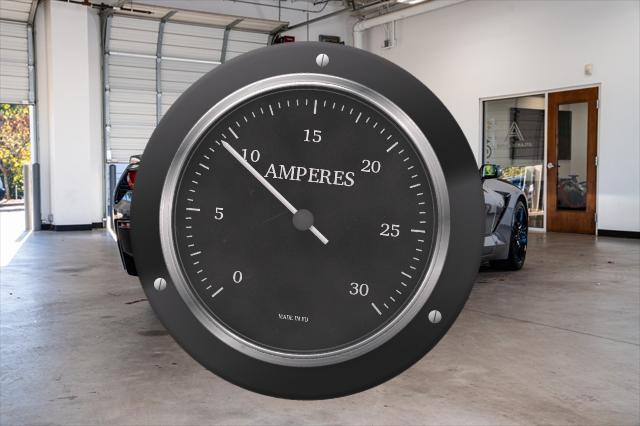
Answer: 9.25A
